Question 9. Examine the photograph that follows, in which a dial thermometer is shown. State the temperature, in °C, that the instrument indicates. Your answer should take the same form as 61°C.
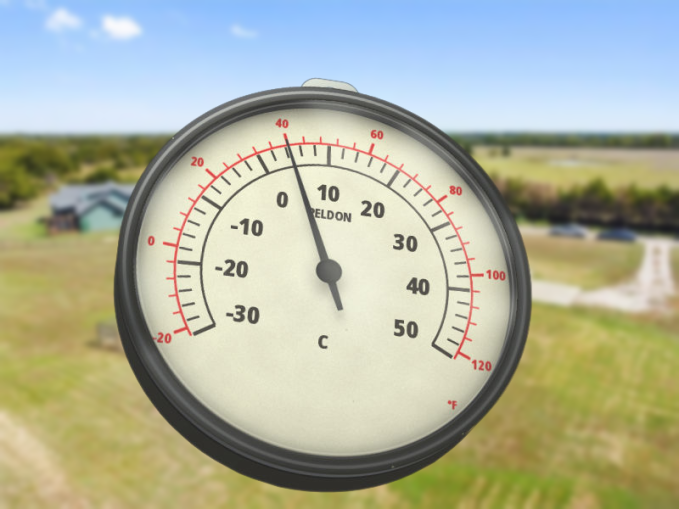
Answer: 4°C
